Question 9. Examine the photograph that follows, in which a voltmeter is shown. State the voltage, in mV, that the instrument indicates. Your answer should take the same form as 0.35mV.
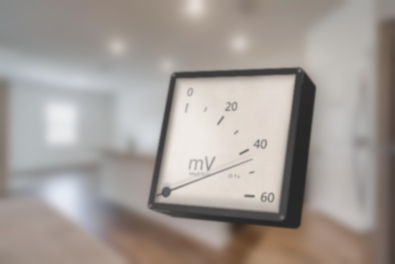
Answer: 45mV
